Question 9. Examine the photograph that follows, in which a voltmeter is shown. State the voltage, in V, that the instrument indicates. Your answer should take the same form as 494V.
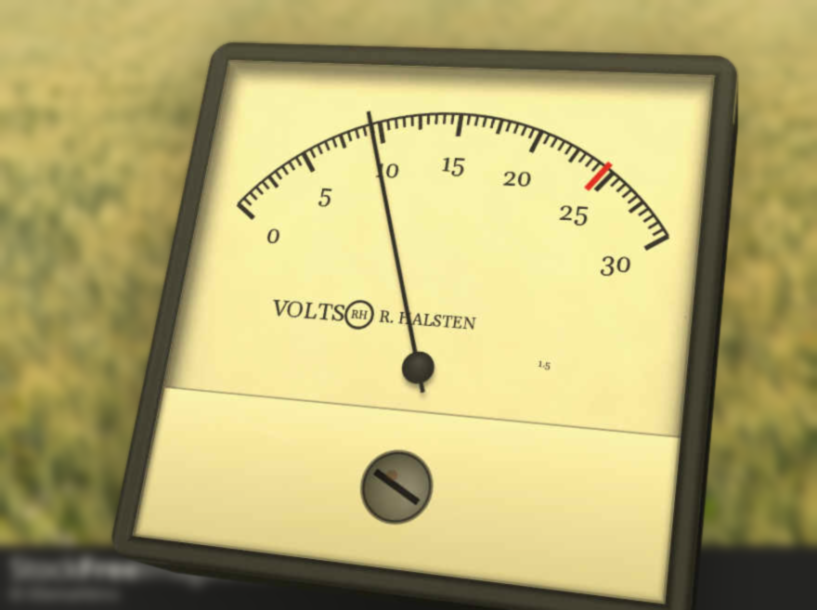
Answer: 9.5V
